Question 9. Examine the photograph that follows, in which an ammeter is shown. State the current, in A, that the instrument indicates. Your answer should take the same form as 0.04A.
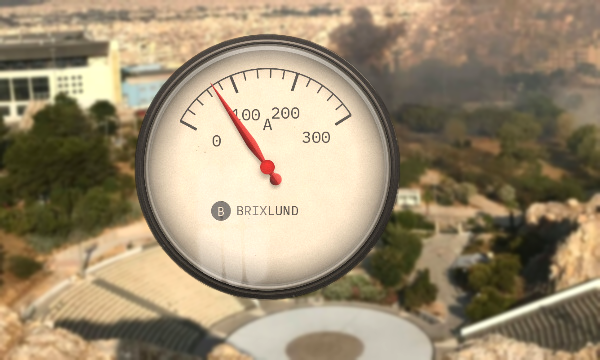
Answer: 70A
